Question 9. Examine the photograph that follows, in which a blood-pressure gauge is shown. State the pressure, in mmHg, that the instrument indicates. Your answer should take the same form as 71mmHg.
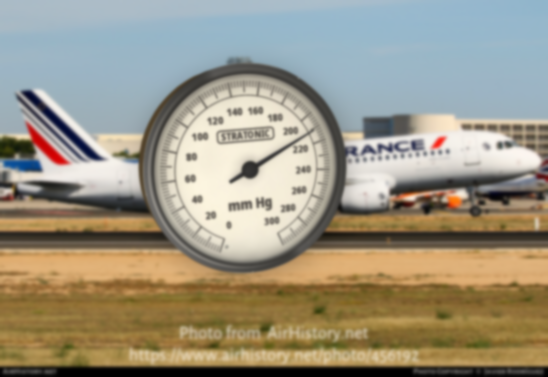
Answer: 210mmHg
